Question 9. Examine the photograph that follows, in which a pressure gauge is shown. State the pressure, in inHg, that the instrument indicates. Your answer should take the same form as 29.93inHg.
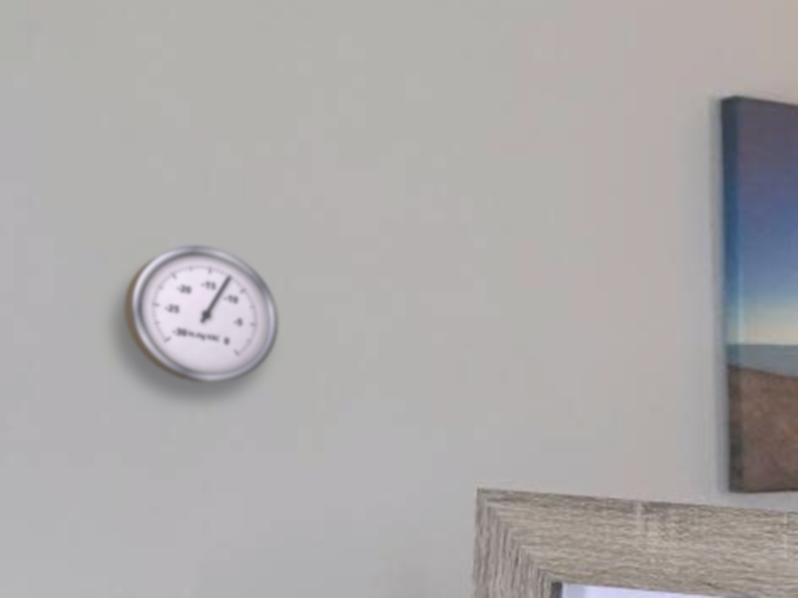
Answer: -12.5inHg
